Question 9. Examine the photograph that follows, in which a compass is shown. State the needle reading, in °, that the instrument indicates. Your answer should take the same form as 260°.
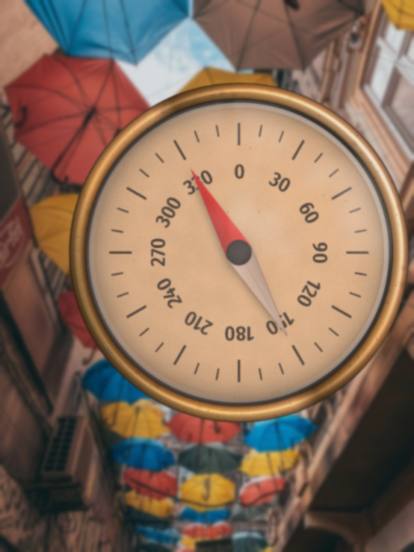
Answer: 330°
